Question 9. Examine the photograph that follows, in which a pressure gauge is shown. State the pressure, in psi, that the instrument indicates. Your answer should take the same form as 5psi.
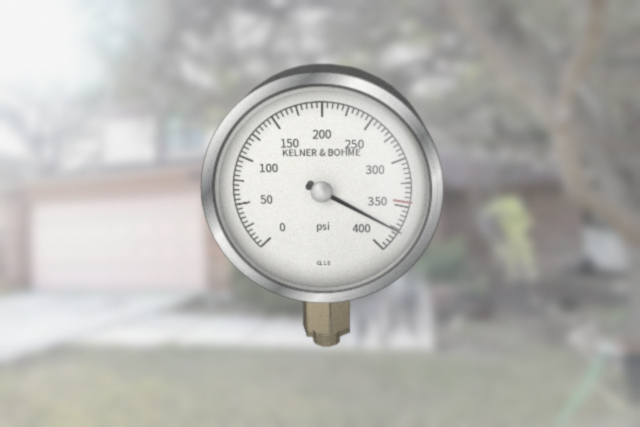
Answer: 375psi
